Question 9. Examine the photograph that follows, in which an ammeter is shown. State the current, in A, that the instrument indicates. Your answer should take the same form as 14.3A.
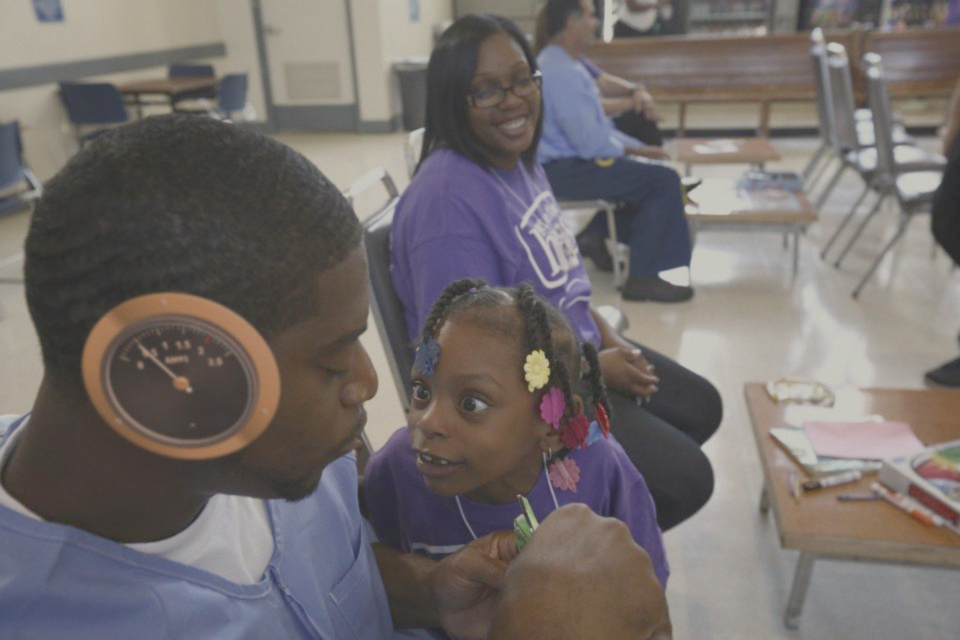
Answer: 0.5A
